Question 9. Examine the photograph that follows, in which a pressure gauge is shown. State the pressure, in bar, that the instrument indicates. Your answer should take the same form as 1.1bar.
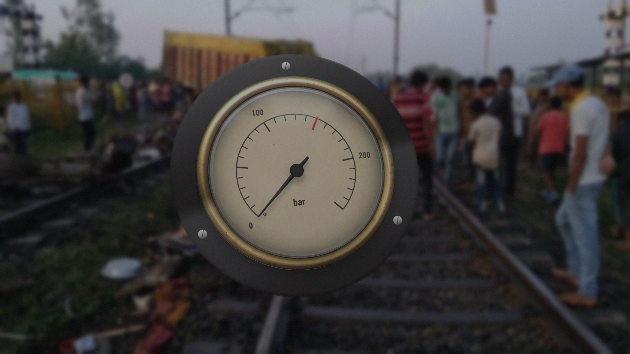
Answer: 0bar
